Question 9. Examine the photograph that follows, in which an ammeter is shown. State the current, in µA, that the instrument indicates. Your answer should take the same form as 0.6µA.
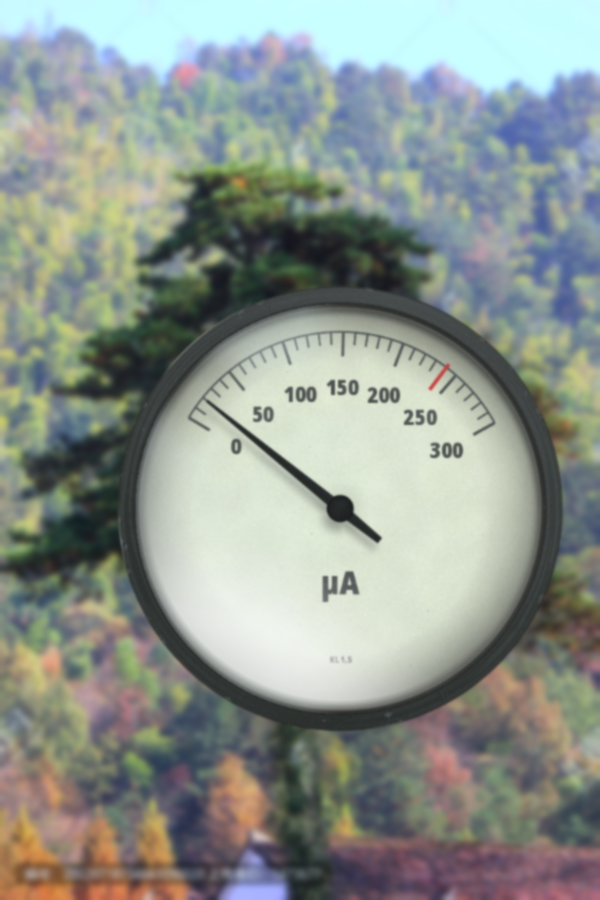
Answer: 20µA
